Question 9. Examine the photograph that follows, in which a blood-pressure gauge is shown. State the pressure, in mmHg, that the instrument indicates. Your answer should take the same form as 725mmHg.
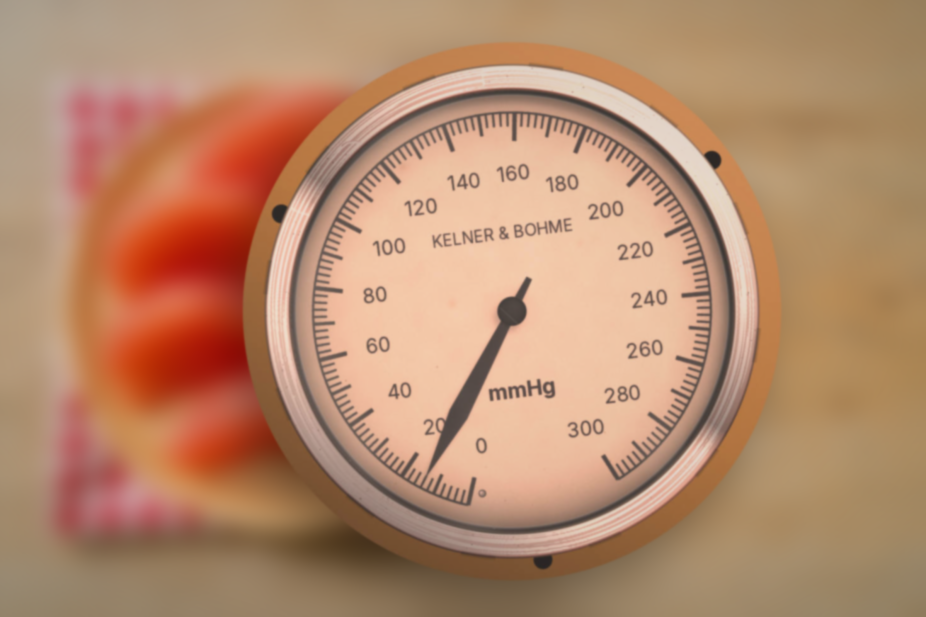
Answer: 14mmHg
